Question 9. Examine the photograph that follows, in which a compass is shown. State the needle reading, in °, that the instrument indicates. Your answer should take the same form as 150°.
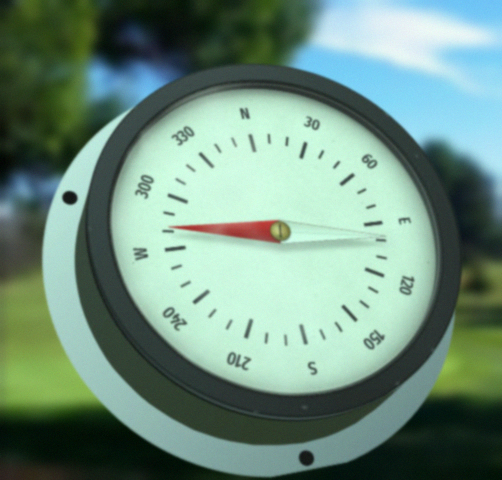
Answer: 280°
